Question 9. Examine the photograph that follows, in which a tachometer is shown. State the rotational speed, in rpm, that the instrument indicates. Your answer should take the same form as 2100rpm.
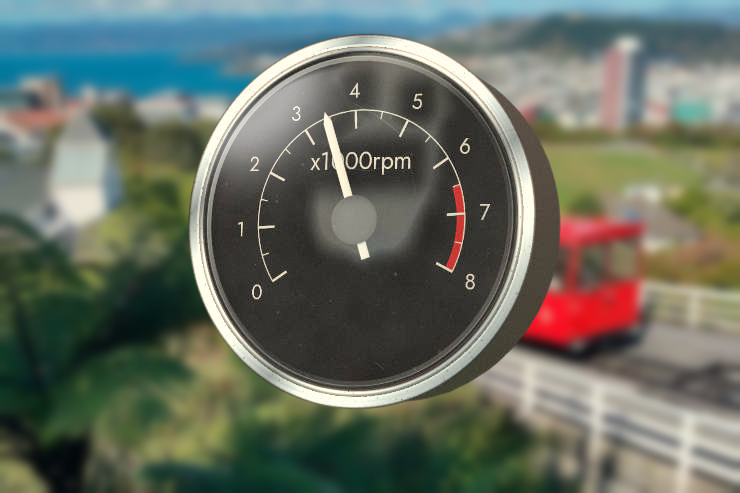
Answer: 3500rpm
